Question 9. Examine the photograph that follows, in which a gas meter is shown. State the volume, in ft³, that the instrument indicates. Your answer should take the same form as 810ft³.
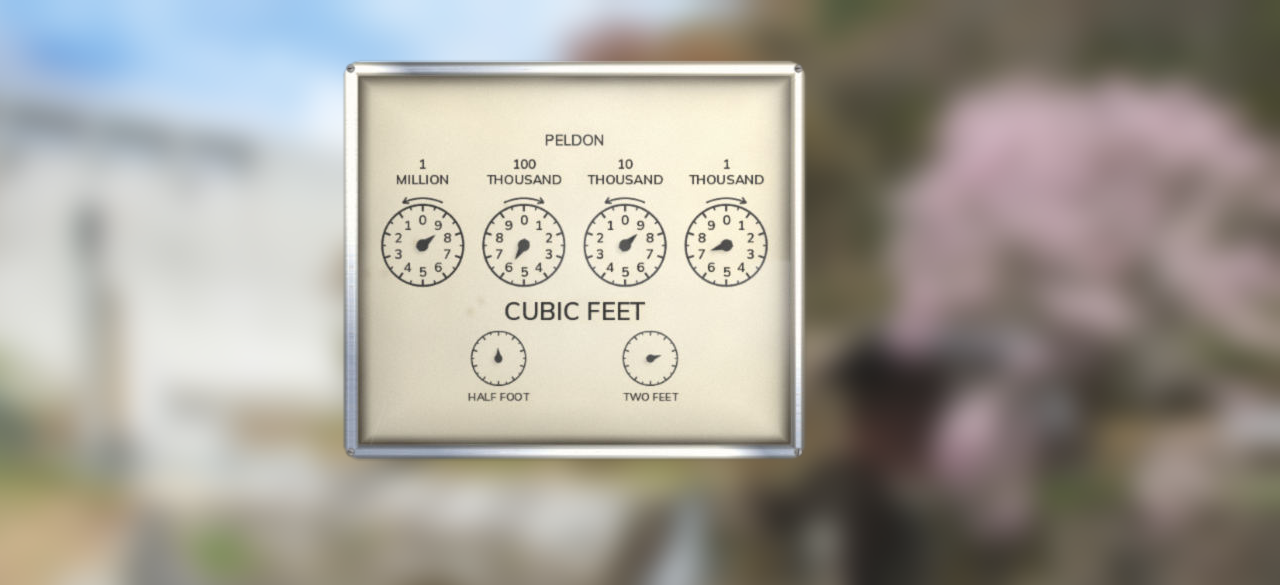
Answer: 858700ft³
